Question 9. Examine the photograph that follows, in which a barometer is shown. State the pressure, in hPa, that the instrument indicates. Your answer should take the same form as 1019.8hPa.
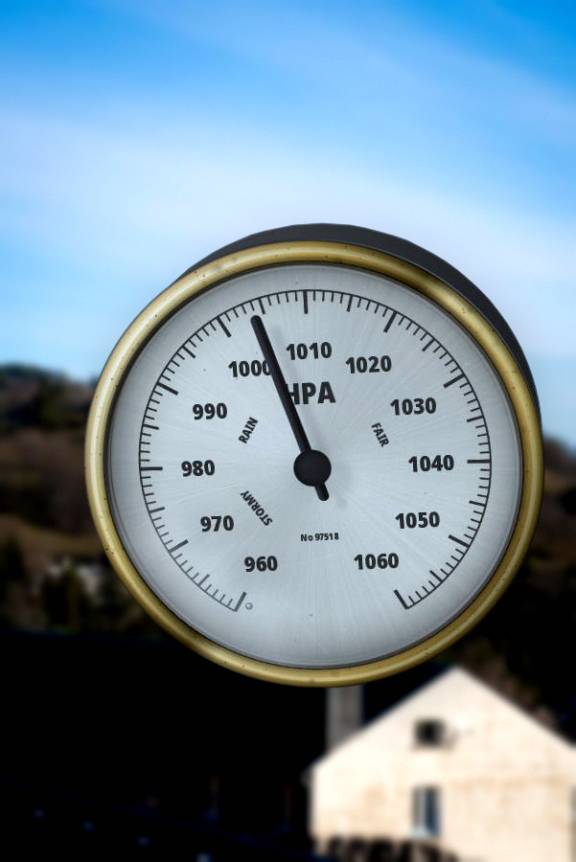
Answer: 1004hPa
